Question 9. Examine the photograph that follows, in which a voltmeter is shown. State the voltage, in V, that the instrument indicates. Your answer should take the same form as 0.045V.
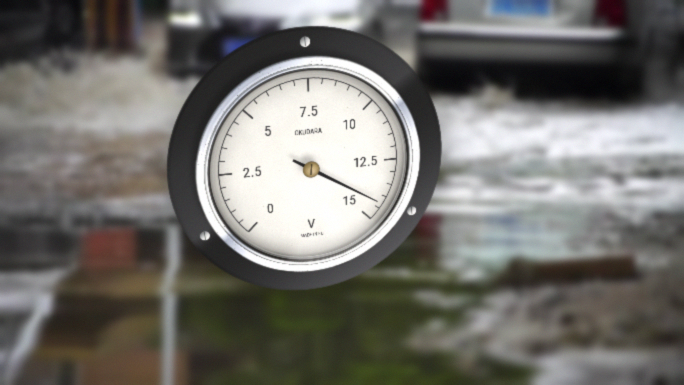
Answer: 14.25V
